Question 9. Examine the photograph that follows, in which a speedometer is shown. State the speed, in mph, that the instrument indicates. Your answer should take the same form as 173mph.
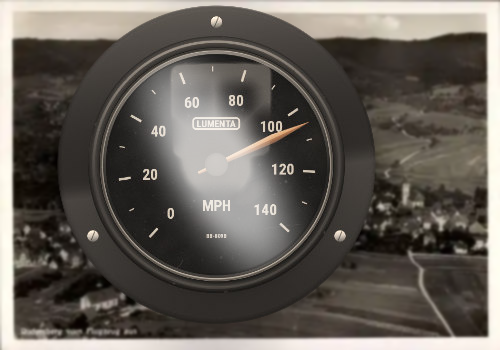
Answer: 105mph
